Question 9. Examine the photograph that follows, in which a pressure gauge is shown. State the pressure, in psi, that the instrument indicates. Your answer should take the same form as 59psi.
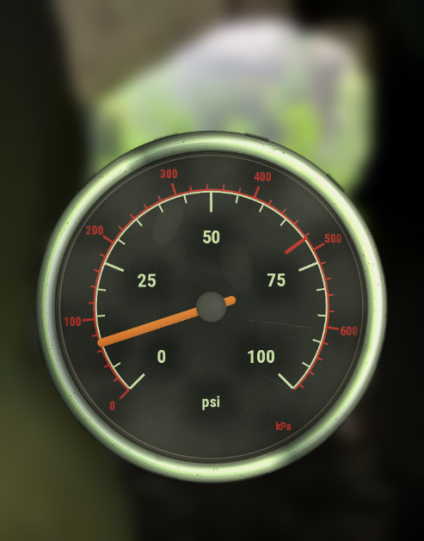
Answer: 10psi
